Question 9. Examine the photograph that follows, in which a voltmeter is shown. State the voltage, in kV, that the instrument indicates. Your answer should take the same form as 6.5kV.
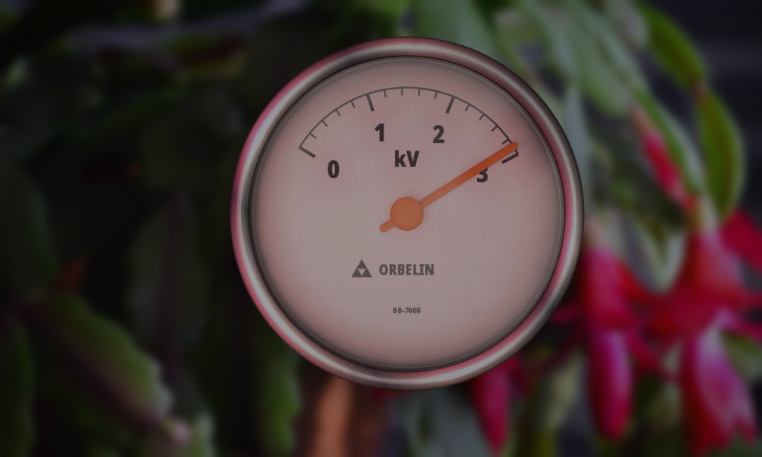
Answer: 2.9kV
